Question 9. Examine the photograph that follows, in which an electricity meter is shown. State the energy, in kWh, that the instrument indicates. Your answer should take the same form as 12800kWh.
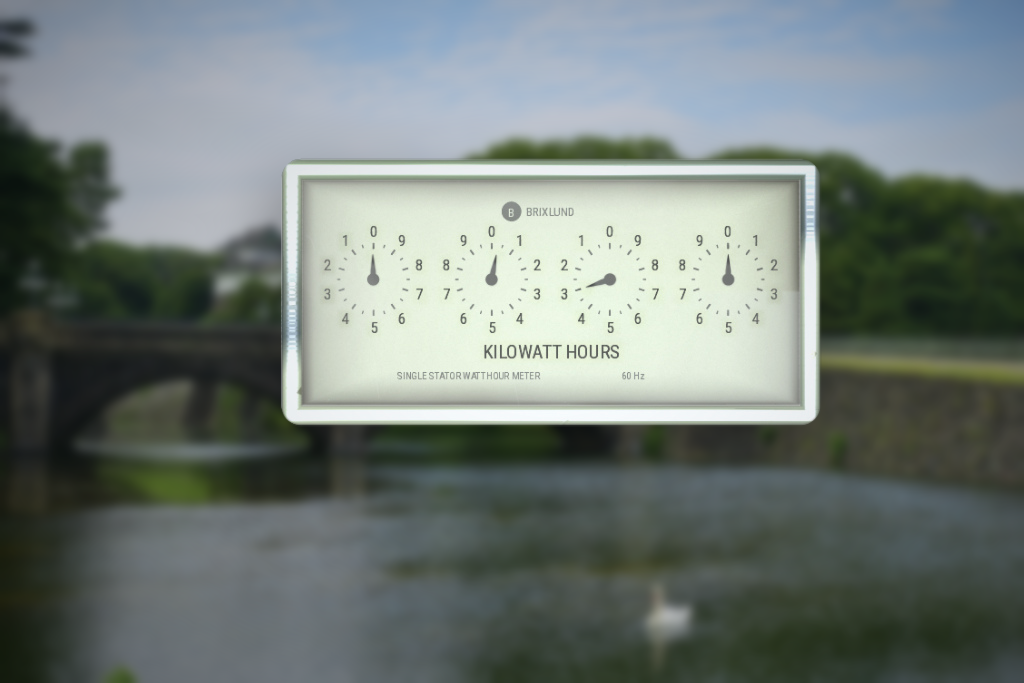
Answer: 30kWh
